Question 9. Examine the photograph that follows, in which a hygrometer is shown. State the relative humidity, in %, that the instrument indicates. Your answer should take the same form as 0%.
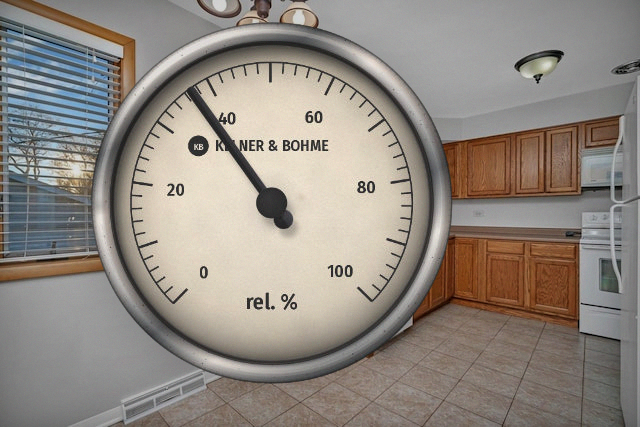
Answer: 37%
